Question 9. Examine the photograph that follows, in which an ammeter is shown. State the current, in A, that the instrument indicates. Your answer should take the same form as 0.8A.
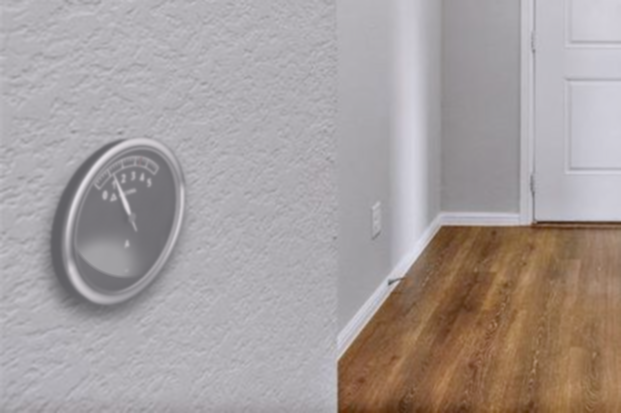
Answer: 1A
